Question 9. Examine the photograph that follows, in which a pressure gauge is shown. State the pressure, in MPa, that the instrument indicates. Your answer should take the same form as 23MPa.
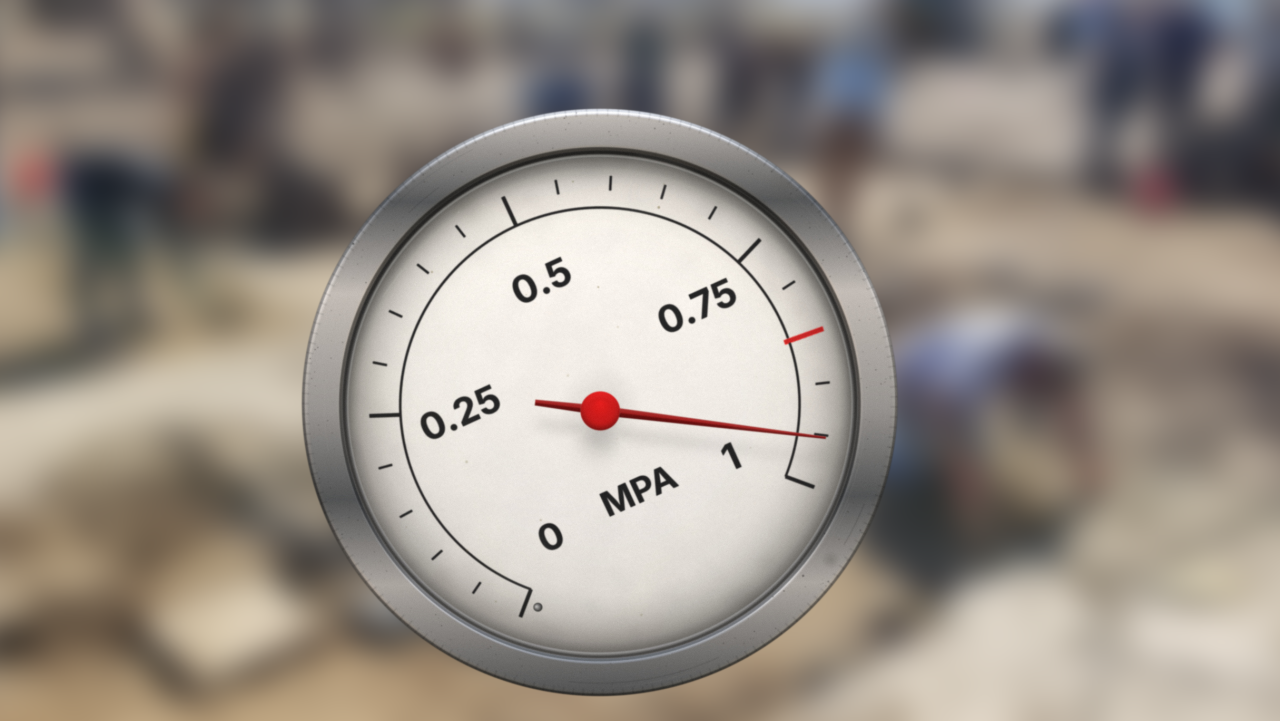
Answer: 0.95MPa
